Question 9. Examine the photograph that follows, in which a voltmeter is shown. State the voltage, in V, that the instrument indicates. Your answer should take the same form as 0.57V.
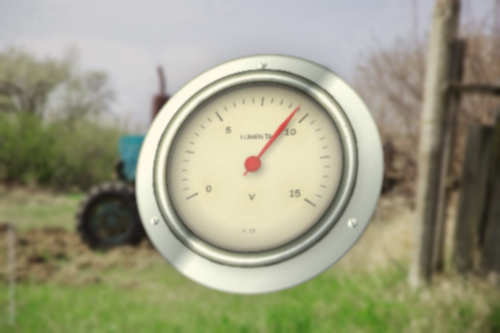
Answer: 9.5V
